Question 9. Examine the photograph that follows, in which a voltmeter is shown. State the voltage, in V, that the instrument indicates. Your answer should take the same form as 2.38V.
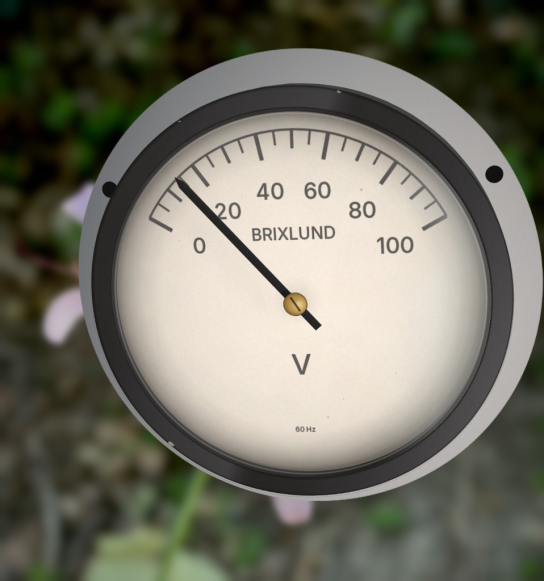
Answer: 15V
